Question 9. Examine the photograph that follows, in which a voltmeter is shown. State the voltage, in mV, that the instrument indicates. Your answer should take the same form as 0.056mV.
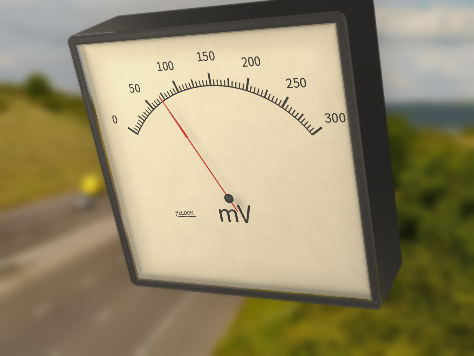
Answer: 75mV
